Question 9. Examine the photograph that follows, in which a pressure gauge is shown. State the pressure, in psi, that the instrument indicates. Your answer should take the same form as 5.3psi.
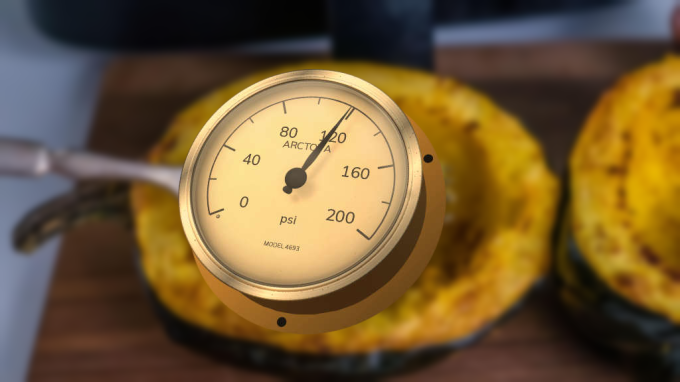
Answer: 120psi
